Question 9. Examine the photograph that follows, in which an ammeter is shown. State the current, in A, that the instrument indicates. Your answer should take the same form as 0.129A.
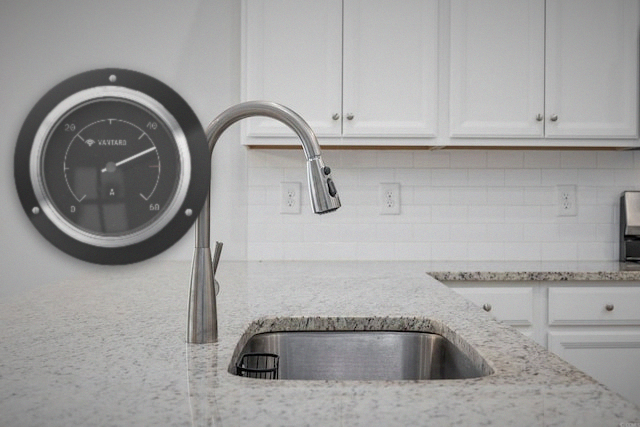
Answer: 45A
